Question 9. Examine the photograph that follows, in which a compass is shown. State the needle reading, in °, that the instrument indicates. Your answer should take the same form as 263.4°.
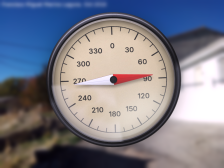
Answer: 85°
